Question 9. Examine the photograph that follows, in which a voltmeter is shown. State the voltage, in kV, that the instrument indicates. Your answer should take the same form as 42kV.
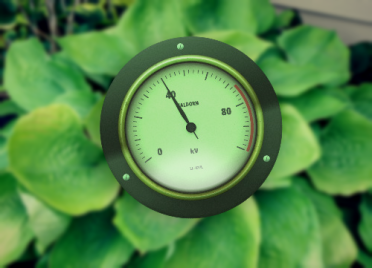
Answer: 40kV
